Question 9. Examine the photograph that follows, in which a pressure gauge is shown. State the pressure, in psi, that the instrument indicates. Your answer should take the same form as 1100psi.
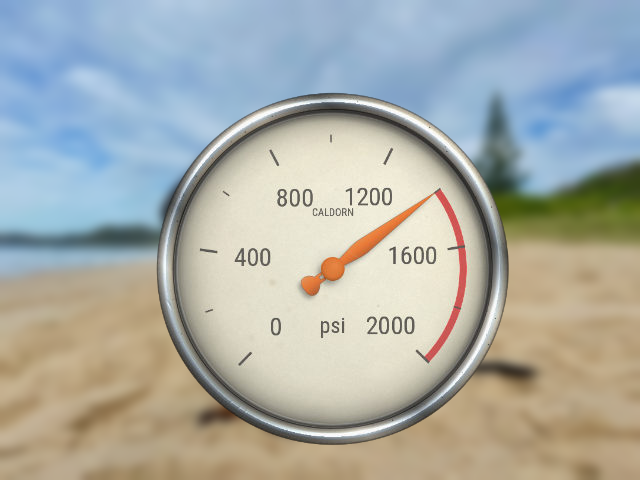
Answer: 1400psi
